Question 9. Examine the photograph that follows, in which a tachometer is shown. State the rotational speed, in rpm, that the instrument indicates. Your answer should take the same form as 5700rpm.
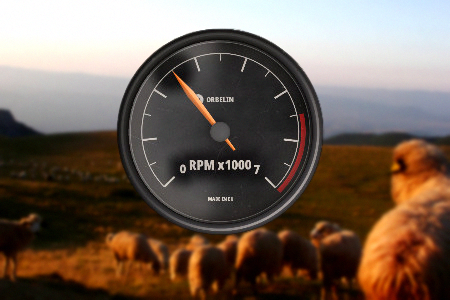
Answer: 2500rpm
